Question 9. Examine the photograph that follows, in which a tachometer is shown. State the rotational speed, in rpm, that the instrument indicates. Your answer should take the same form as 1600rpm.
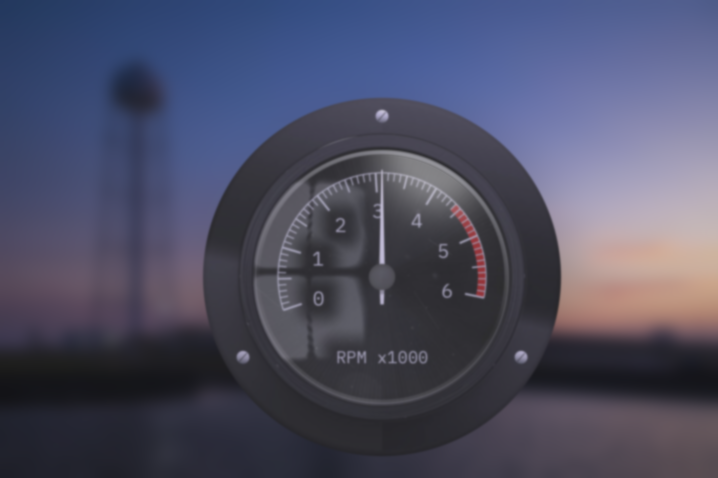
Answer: 3100rpm
